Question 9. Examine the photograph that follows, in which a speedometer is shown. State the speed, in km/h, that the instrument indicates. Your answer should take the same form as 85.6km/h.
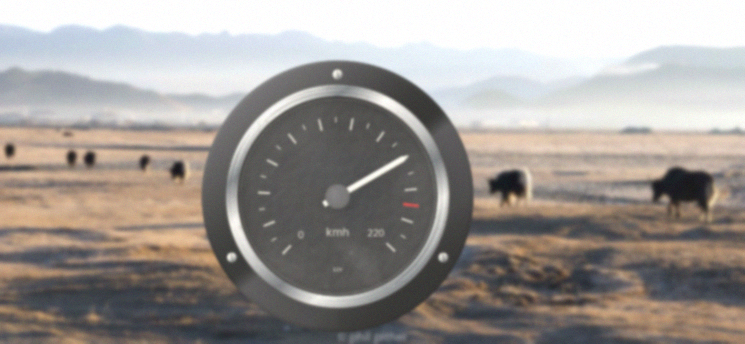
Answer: 160km/h
